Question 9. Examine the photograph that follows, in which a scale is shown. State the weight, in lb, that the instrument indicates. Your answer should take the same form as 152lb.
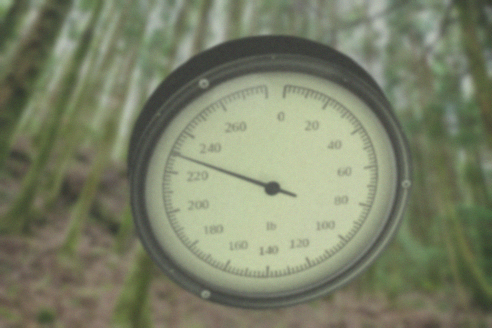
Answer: 230lb
